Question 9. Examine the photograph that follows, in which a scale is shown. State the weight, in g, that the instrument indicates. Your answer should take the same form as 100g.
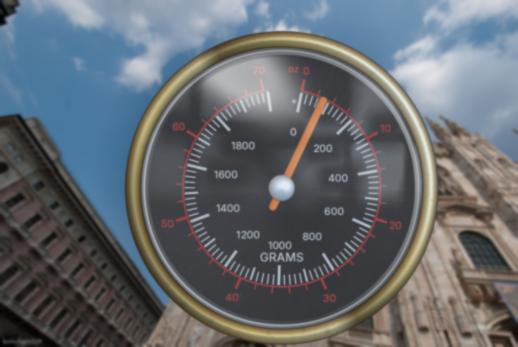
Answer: 80g
